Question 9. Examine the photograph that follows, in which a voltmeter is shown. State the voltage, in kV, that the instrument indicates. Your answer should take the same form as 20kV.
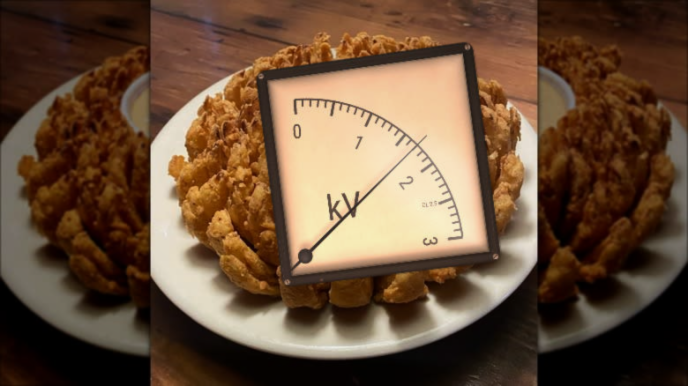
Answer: 1.7kV
